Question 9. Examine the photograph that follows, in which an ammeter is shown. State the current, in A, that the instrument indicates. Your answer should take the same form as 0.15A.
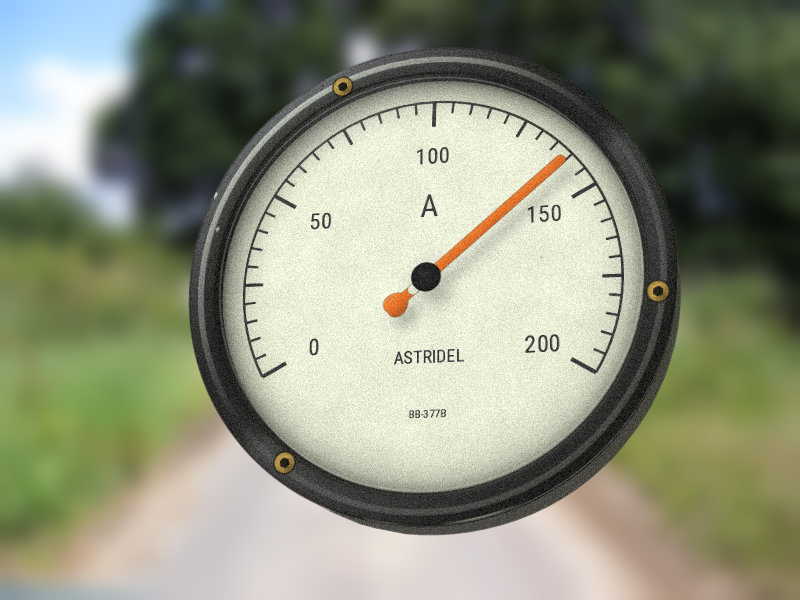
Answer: 140A
